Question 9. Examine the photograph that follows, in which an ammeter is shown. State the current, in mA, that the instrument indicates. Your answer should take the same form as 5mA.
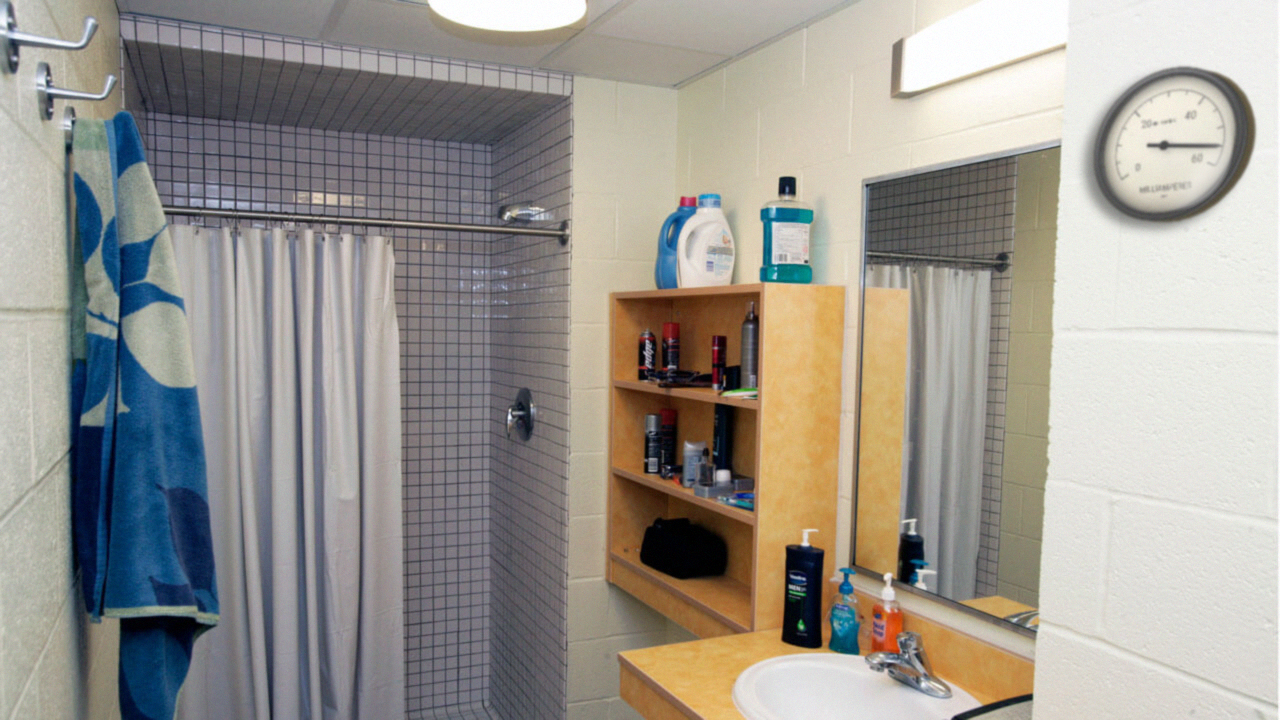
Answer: 55mA
